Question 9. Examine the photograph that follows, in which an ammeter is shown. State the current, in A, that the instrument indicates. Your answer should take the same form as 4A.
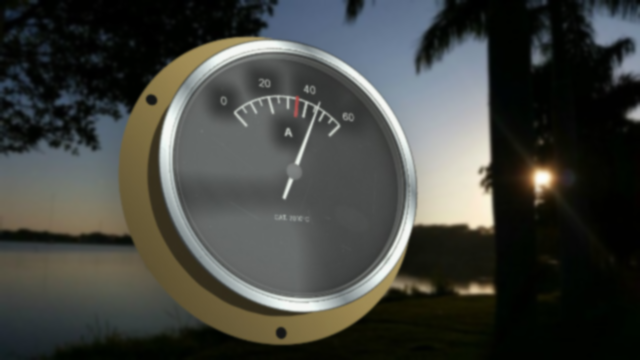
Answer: 45A
